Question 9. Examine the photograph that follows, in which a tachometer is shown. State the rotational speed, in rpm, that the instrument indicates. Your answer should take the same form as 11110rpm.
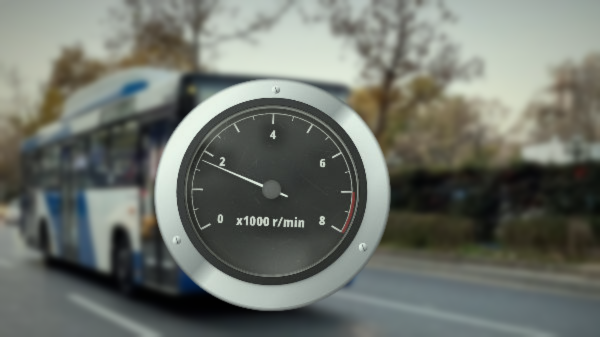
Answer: 1750rpm
